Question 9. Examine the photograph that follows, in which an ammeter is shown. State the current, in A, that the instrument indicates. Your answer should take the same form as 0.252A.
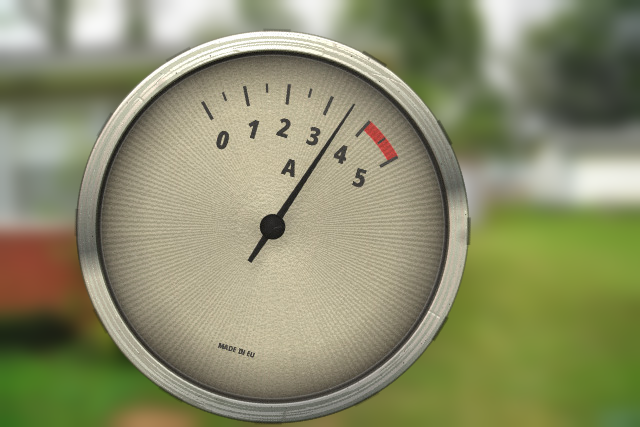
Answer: 3.5A
